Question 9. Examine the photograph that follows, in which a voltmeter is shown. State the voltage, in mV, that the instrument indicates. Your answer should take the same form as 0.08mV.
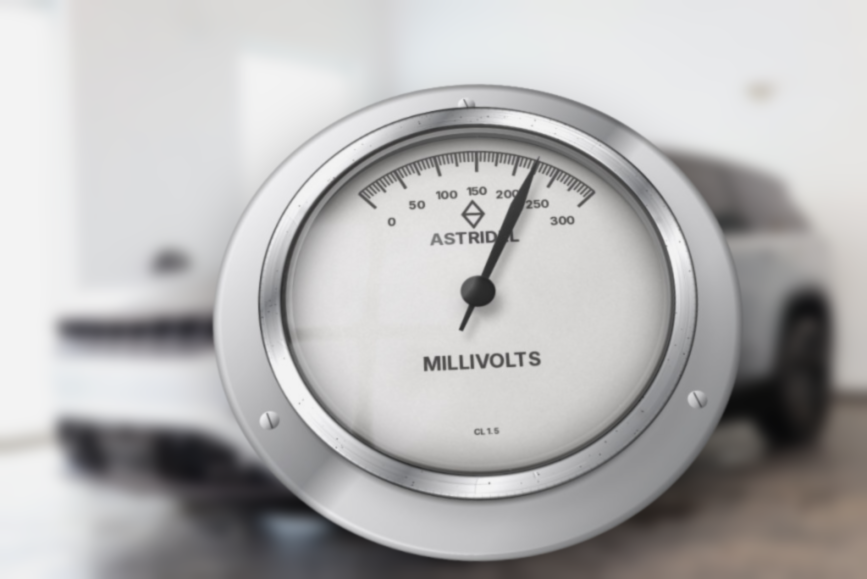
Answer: 225mV
